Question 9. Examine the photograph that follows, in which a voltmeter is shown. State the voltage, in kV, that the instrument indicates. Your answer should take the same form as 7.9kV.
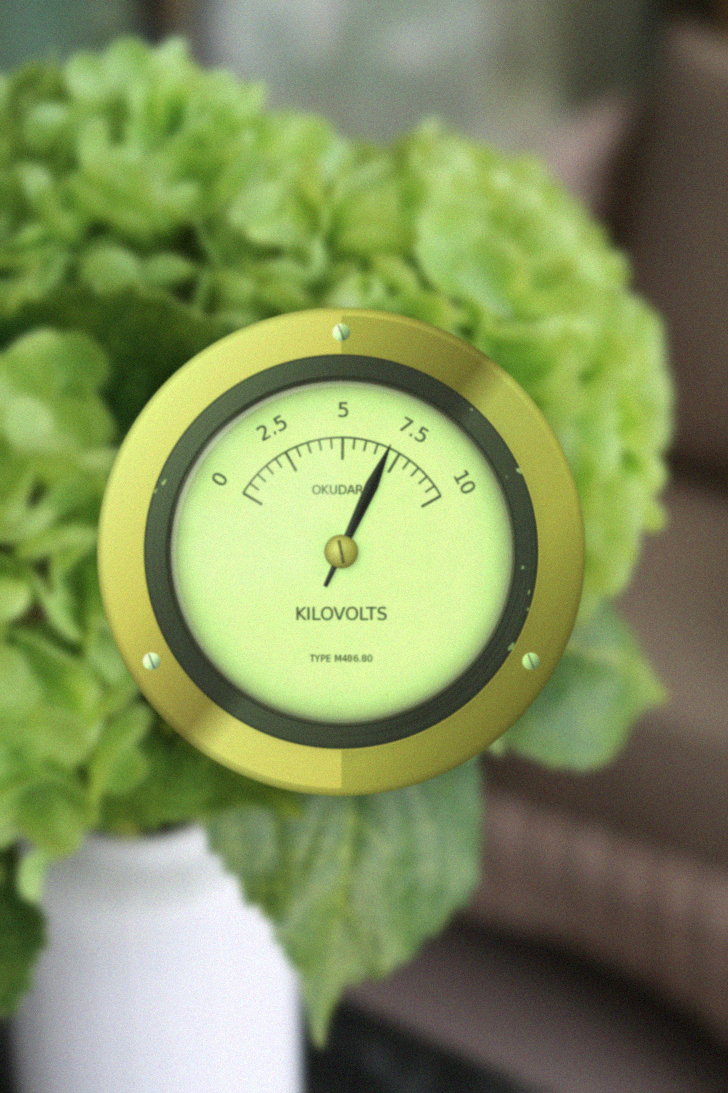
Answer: 7kV
